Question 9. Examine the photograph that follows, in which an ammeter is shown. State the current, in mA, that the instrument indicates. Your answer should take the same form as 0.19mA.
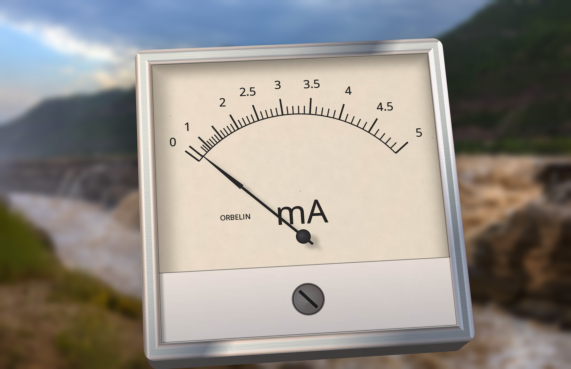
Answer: 0.5mA
